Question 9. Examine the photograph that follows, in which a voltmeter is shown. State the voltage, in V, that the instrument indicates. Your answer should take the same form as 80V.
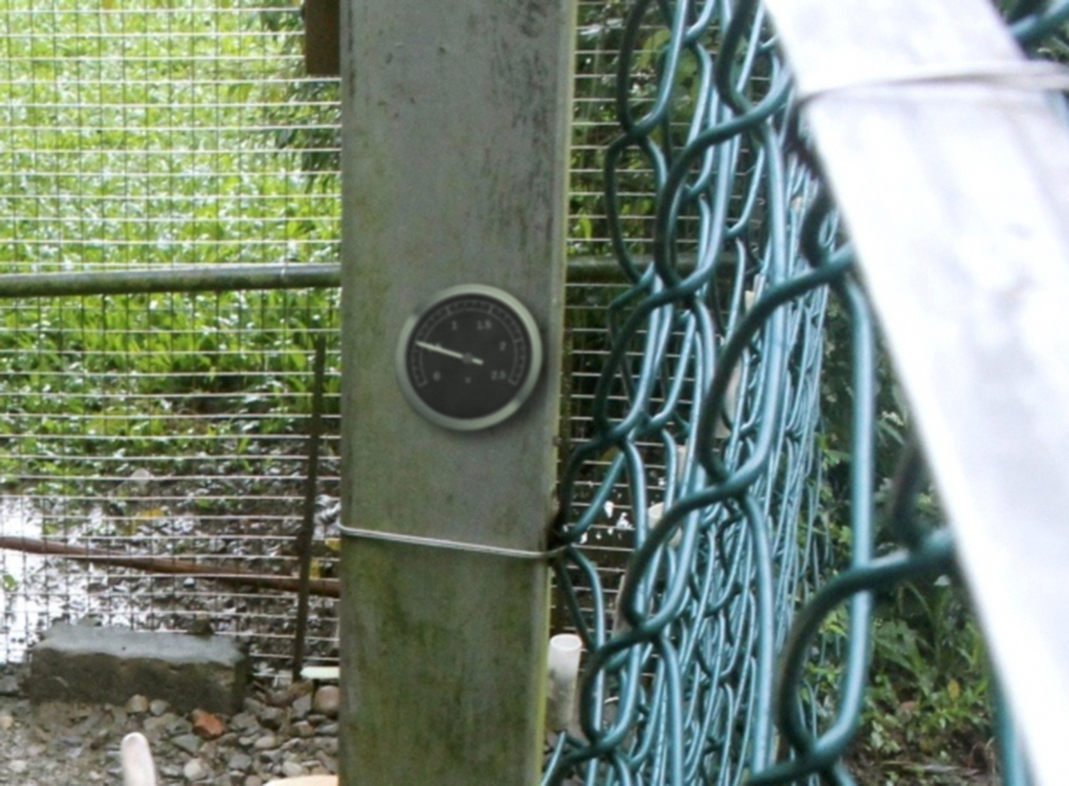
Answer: 0.5V
